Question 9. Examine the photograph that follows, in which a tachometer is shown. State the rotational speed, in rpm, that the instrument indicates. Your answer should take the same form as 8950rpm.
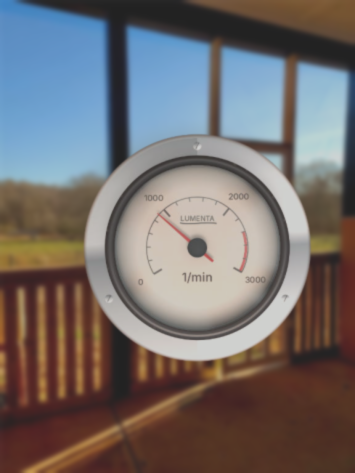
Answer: 900rpm
